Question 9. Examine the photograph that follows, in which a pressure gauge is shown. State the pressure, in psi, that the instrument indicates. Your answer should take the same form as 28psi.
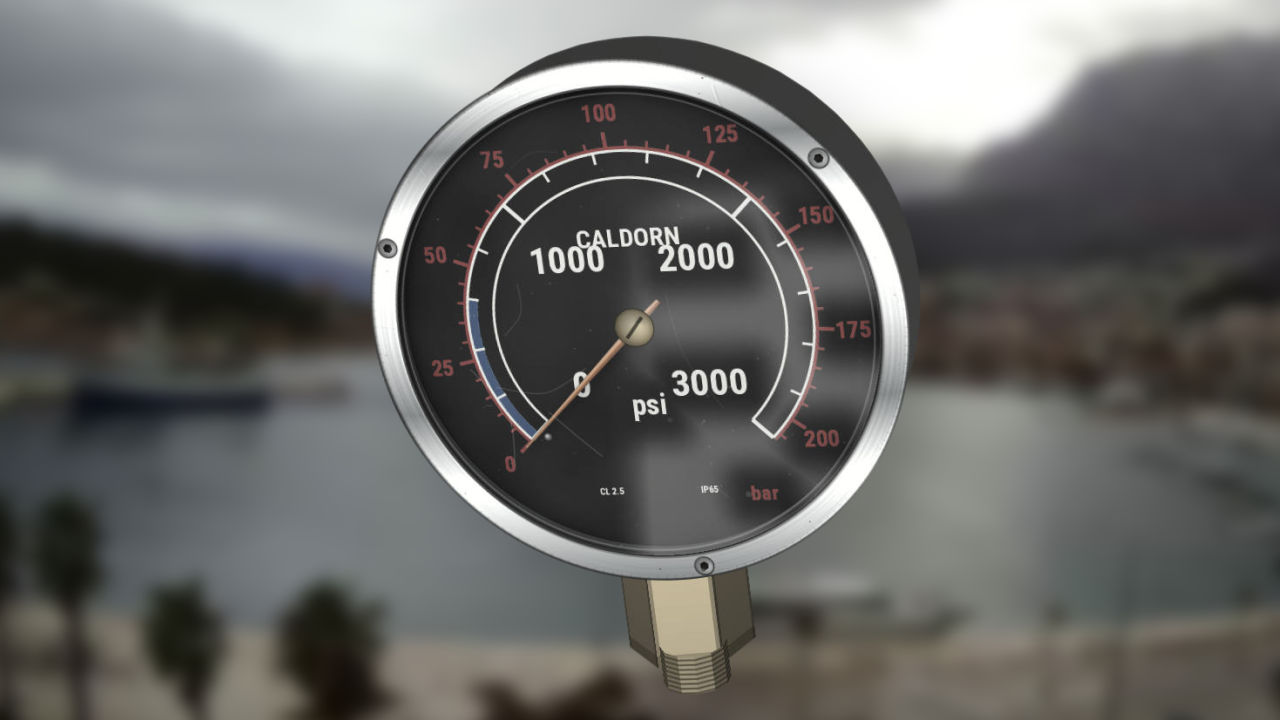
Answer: 0psi
